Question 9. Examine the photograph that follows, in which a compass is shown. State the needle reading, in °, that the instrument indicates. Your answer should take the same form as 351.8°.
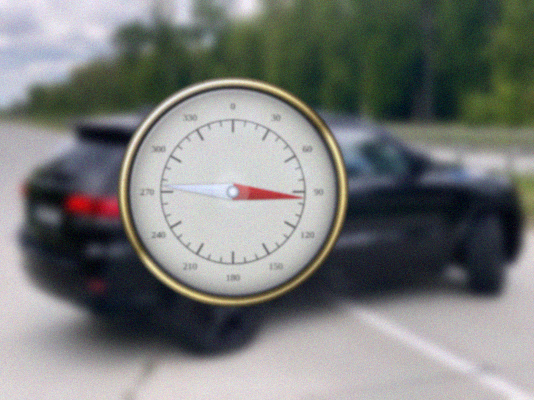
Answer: 95°
